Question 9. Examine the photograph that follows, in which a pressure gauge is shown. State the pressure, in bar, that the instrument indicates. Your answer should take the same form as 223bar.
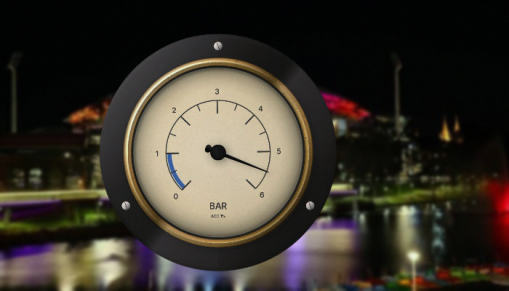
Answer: 5.5bar
